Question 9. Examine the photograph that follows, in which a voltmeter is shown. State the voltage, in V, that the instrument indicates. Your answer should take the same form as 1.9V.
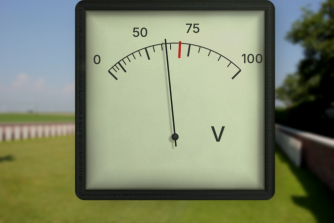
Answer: 62.5V
